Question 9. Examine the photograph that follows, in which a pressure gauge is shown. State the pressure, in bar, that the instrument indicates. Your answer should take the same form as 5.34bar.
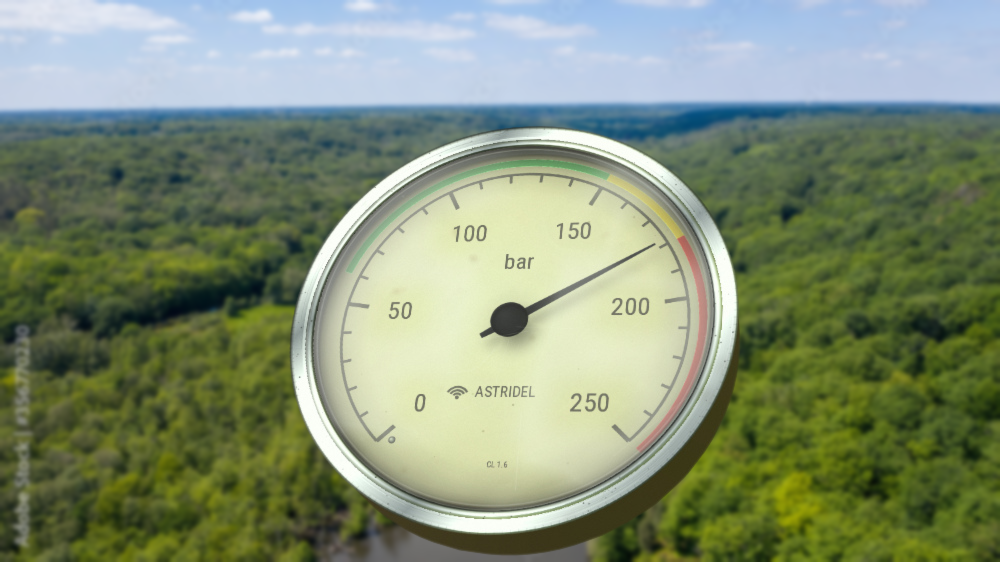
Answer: 180bar
